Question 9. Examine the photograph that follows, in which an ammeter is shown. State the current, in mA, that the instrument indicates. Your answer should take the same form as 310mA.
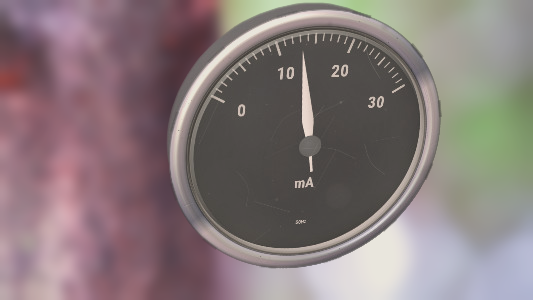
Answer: 13mA
